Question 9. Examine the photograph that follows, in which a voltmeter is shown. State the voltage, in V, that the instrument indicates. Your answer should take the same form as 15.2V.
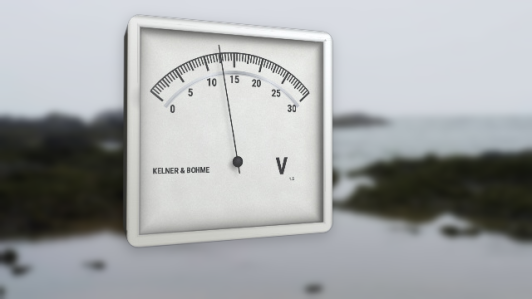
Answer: 12.5V
